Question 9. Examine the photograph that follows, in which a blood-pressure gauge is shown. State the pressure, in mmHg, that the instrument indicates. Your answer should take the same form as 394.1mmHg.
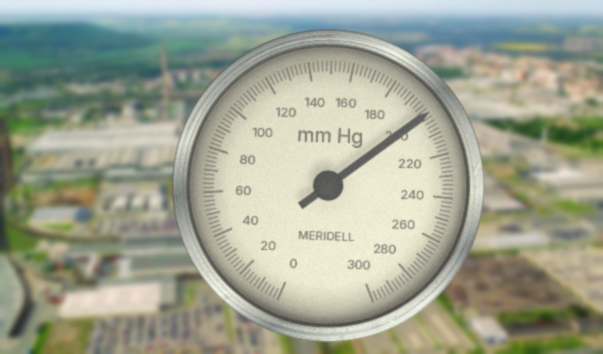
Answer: 200mmHg
